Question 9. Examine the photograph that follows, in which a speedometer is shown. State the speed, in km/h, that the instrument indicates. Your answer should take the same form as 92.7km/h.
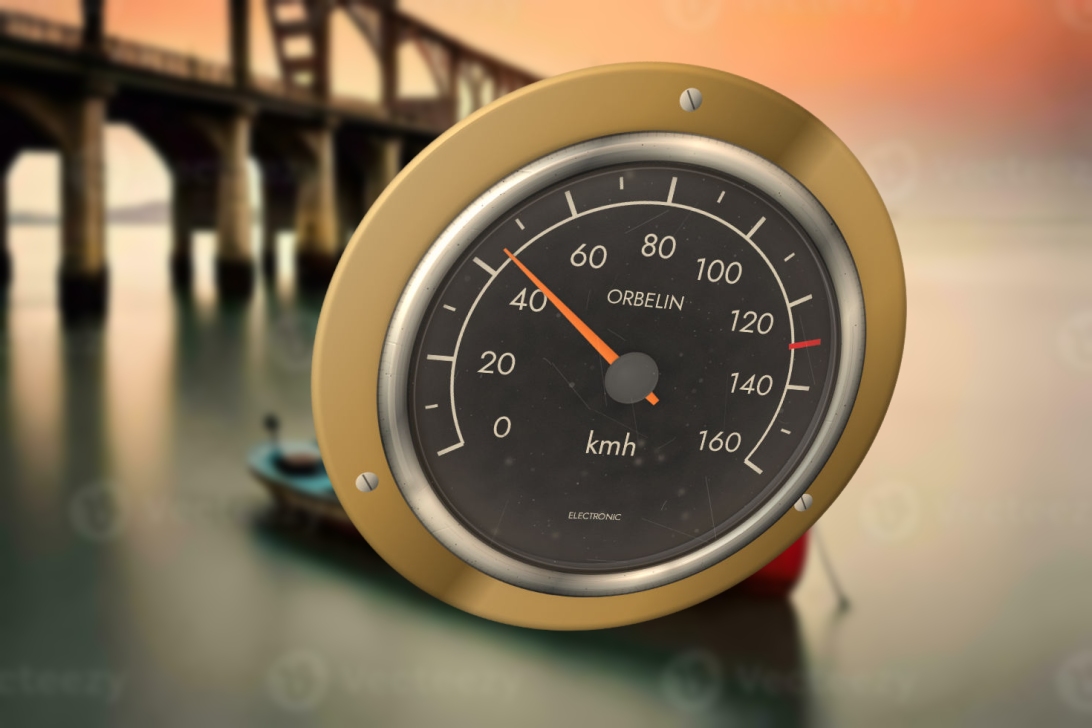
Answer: 45km/h
